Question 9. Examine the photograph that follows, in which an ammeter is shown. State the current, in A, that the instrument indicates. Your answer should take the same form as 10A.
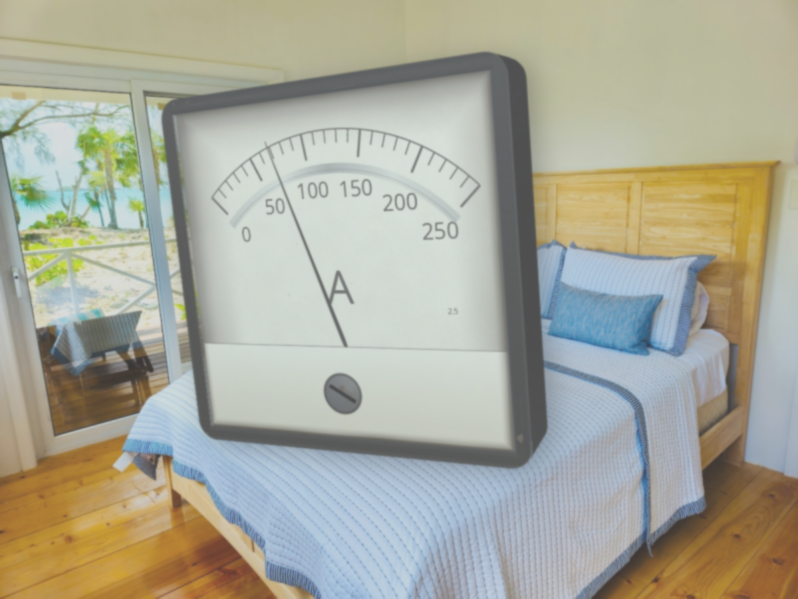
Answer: 70A
